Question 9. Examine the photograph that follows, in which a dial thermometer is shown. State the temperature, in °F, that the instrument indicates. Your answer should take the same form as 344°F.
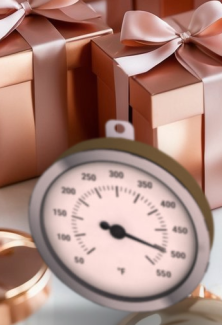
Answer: 500°F
